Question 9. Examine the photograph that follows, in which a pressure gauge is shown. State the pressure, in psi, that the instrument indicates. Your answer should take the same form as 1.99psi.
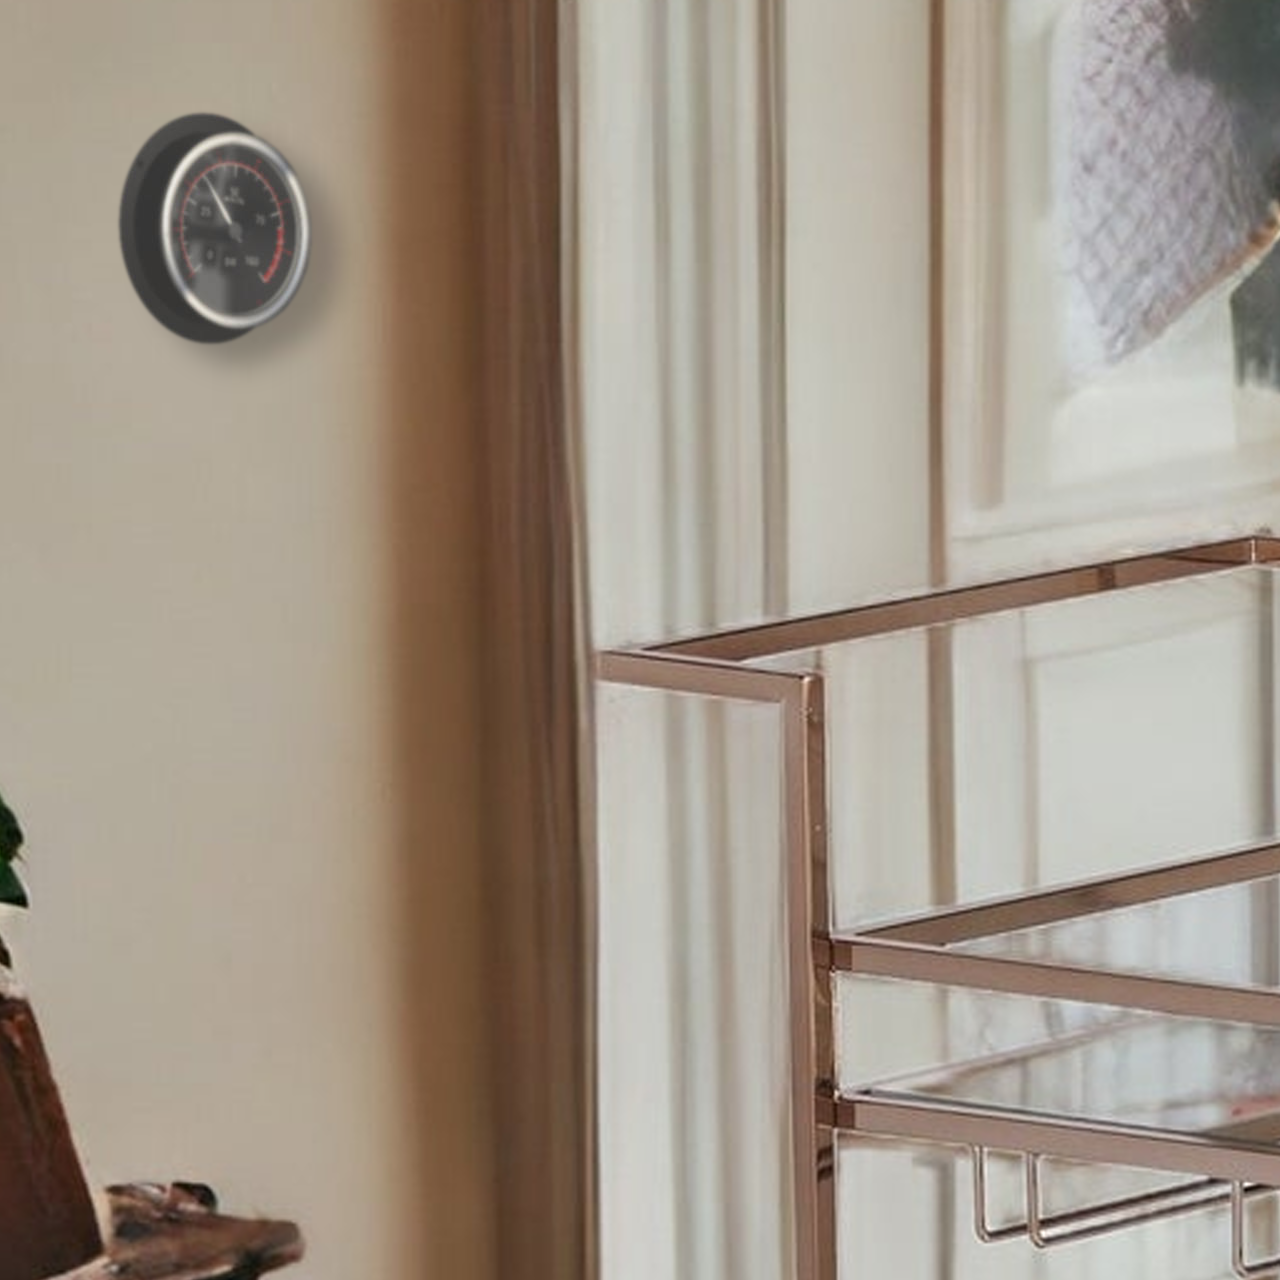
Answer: 35psi
